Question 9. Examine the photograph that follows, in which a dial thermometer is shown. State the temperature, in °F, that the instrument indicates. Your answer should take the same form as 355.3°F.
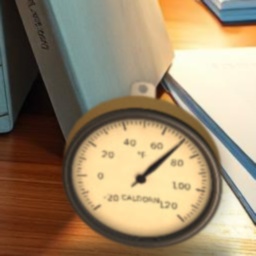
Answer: 70°F
